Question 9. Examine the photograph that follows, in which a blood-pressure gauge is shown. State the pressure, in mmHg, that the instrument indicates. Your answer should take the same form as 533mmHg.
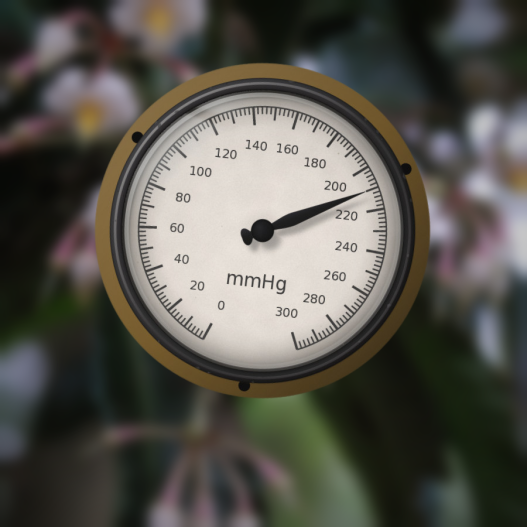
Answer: 210mmHg
